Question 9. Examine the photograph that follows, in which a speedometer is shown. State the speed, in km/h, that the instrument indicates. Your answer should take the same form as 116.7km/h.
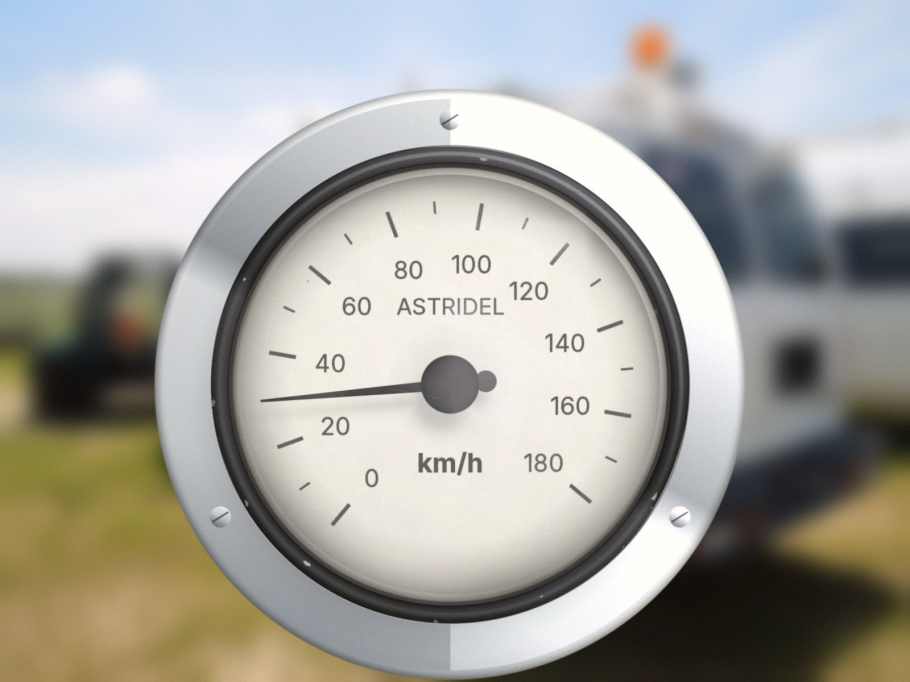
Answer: 30km/h
